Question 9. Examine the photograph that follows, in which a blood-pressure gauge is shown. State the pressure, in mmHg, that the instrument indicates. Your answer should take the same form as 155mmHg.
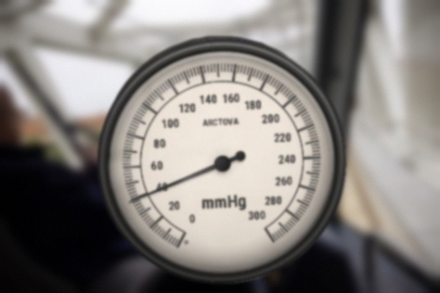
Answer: 40mmHg
